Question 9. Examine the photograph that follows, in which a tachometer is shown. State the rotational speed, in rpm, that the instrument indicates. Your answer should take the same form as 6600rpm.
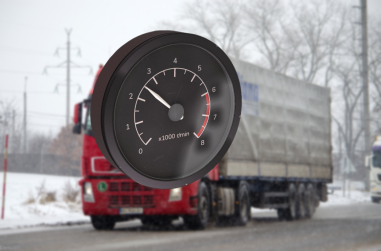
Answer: 2500rpm
